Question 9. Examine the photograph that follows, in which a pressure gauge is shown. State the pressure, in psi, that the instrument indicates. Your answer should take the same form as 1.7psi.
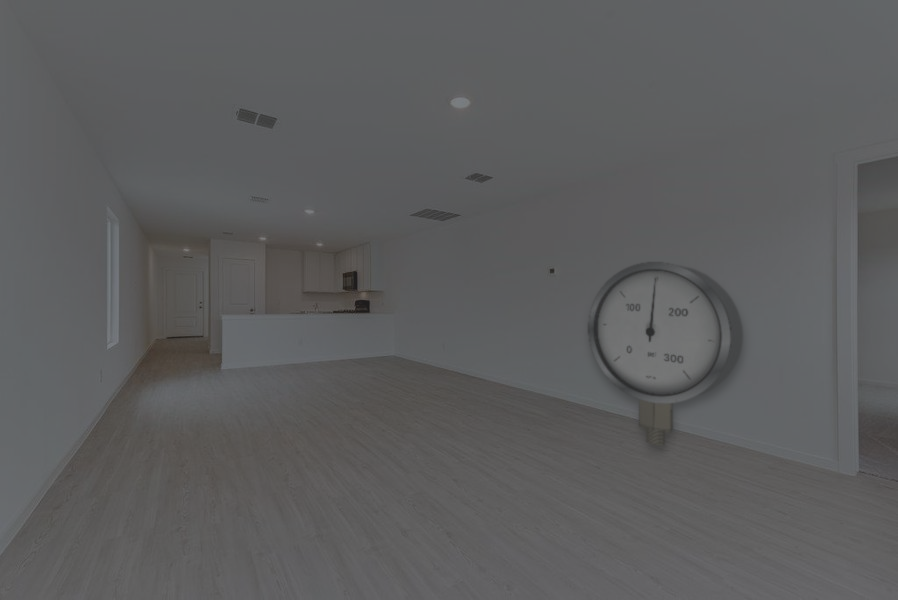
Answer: 150psi
